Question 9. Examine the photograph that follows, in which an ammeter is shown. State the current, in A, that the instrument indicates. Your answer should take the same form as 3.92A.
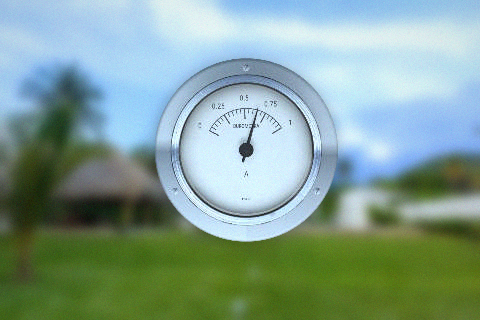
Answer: 0.65A
